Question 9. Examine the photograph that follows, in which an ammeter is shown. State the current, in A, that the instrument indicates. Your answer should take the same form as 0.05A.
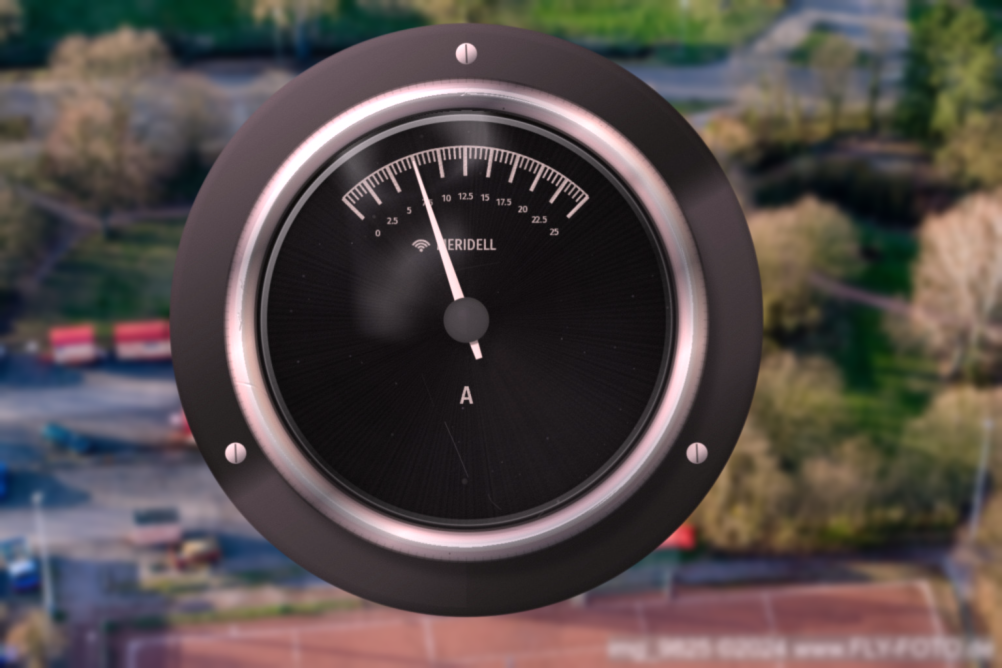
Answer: 7.5A
